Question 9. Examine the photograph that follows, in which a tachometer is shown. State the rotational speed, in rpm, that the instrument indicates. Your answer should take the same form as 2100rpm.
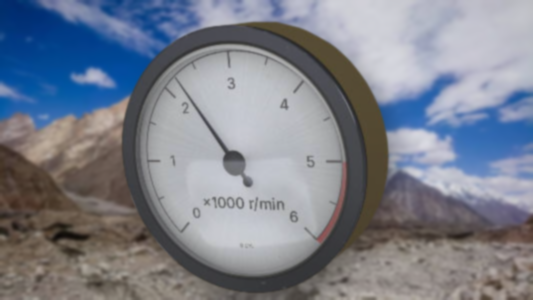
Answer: 2250rpm
